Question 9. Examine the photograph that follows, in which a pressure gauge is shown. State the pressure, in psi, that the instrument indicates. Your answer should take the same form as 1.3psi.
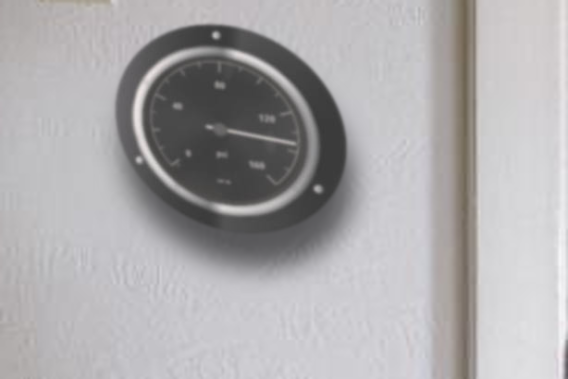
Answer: 135psi
